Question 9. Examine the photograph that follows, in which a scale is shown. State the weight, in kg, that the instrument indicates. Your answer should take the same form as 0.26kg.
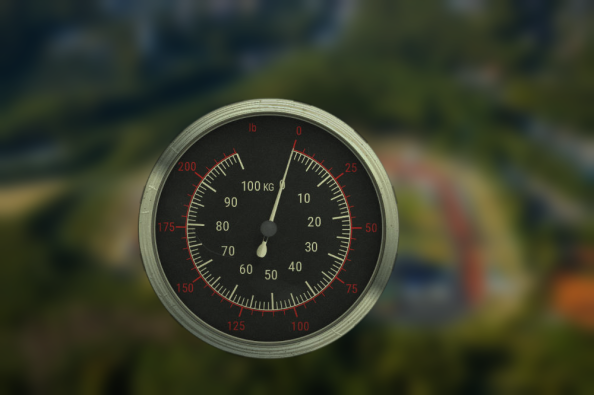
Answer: 0kg
